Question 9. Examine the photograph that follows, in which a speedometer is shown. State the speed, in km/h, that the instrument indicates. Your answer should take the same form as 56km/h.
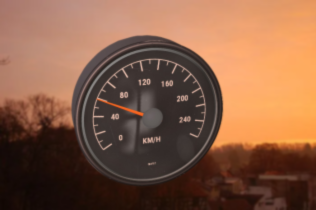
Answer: 60km/h
